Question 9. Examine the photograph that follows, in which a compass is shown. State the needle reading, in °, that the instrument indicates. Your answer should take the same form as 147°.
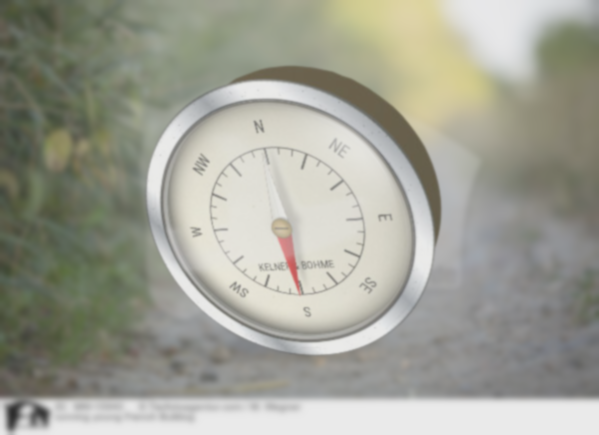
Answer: 180°
